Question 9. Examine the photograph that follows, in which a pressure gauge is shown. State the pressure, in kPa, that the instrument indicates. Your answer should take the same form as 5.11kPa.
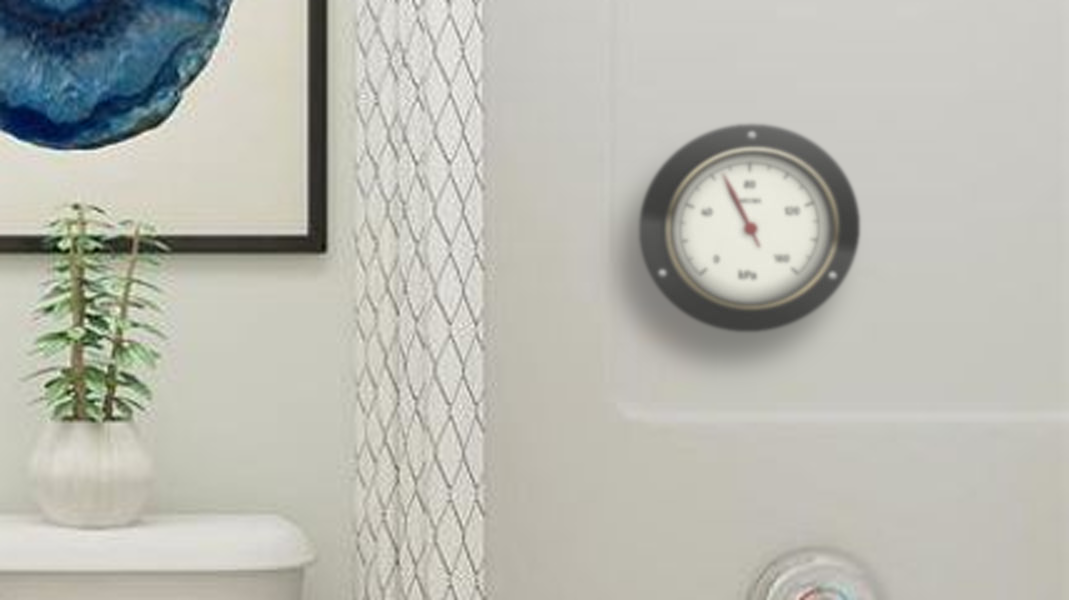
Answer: 65kPa
